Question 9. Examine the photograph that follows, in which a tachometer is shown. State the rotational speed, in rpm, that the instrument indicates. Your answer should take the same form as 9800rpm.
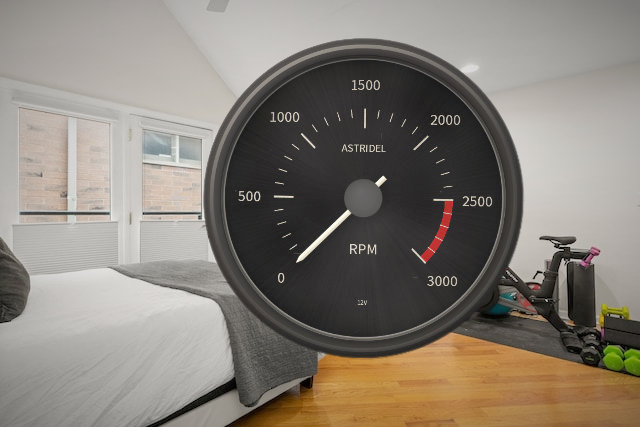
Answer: 0rpm
